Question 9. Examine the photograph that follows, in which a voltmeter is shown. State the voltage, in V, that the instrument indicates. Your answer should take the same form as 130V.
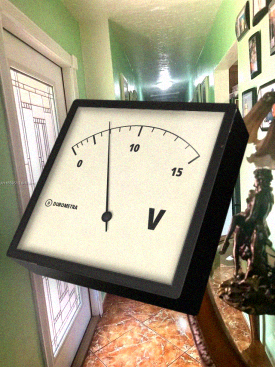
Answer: 7V
